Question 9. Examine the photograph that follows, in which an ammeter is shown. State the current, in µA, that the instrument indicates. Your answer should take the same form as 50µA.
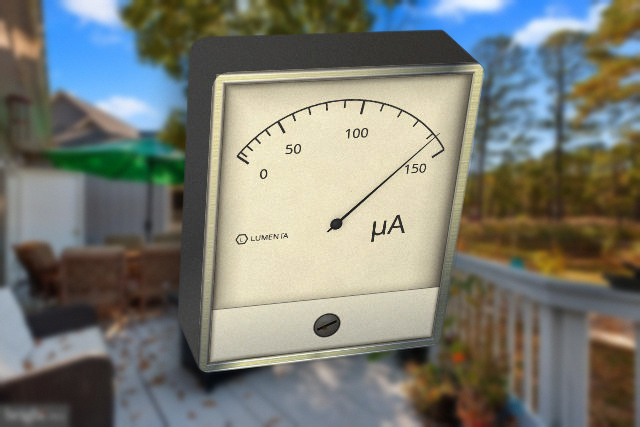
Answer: 140µA
